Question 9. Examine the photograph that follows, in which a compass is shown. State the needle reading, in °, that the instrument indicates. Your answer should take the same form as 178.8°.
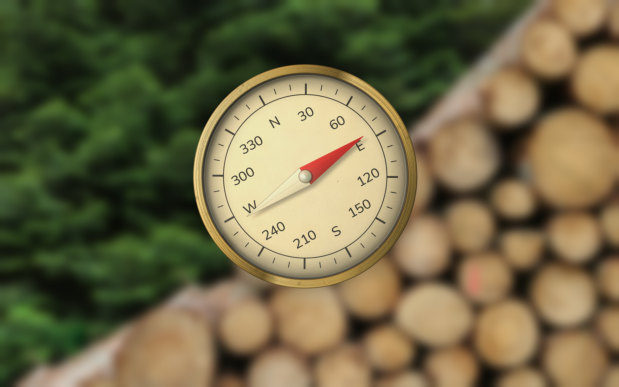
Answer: 85°
